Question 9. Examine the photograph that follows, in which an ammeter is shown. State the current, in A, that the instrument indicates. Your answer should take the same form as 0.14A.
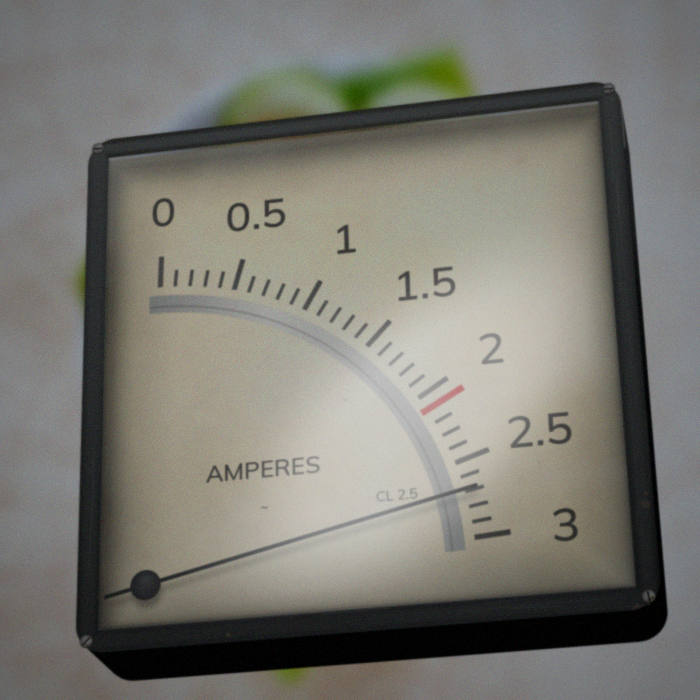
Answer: 2.7A
